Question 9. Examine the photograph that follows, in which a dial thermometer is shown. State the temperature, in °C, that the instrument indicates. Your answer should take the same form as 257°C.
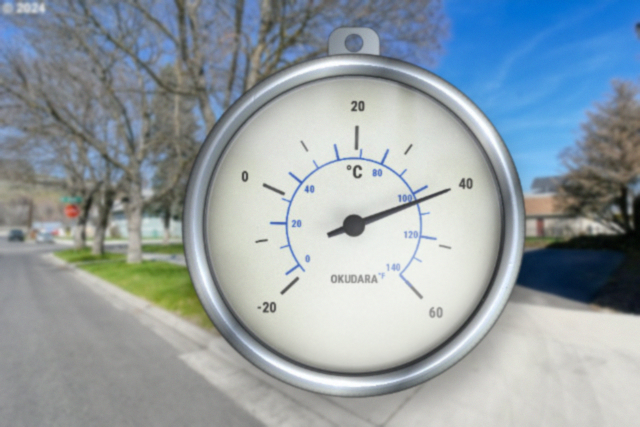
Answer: 40°C
